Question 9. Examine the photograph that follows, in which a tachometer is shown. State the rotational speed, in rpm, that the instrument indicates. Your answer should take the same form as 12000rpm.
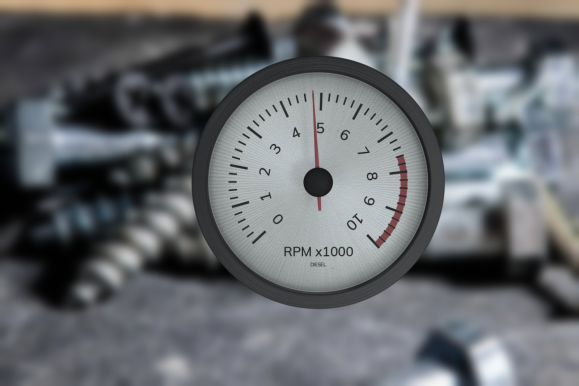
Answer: 4800rpm
